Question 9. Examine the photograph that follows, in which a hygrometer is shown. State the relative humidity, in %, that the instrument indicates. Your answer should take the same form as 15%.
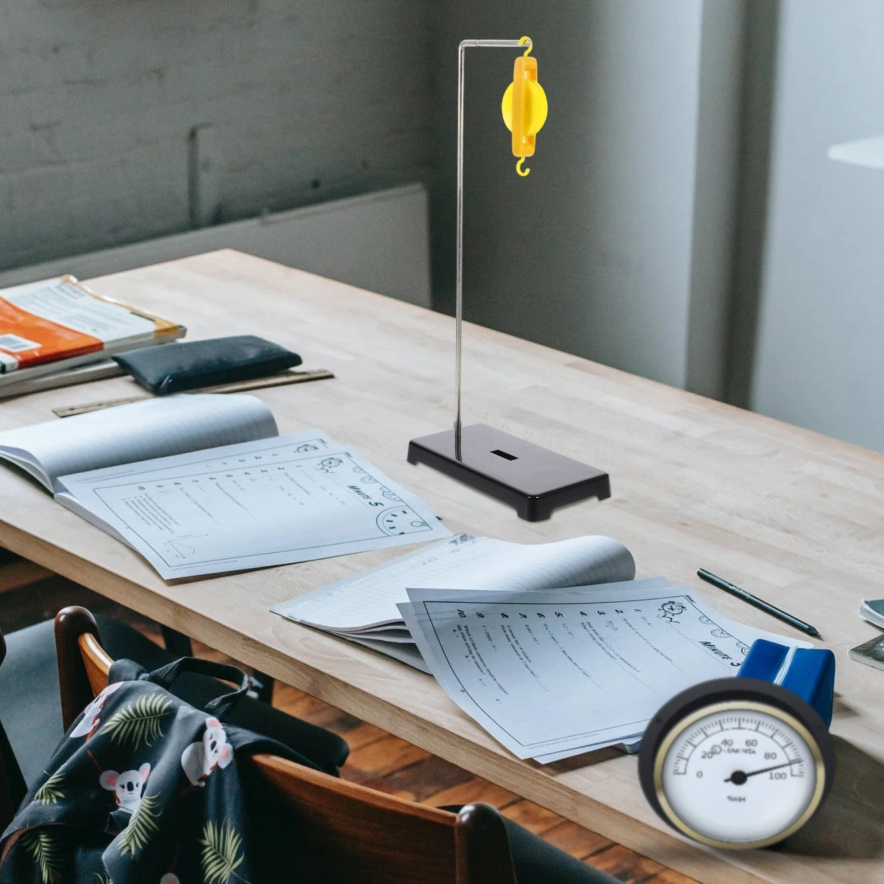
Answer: 90%
